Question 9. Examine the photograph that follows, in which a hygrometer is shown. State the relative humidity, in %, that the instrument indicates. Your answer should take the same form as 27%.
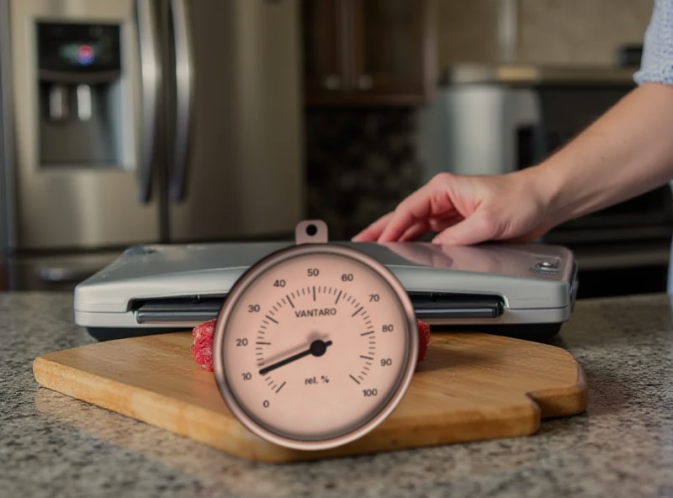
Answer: 10%
